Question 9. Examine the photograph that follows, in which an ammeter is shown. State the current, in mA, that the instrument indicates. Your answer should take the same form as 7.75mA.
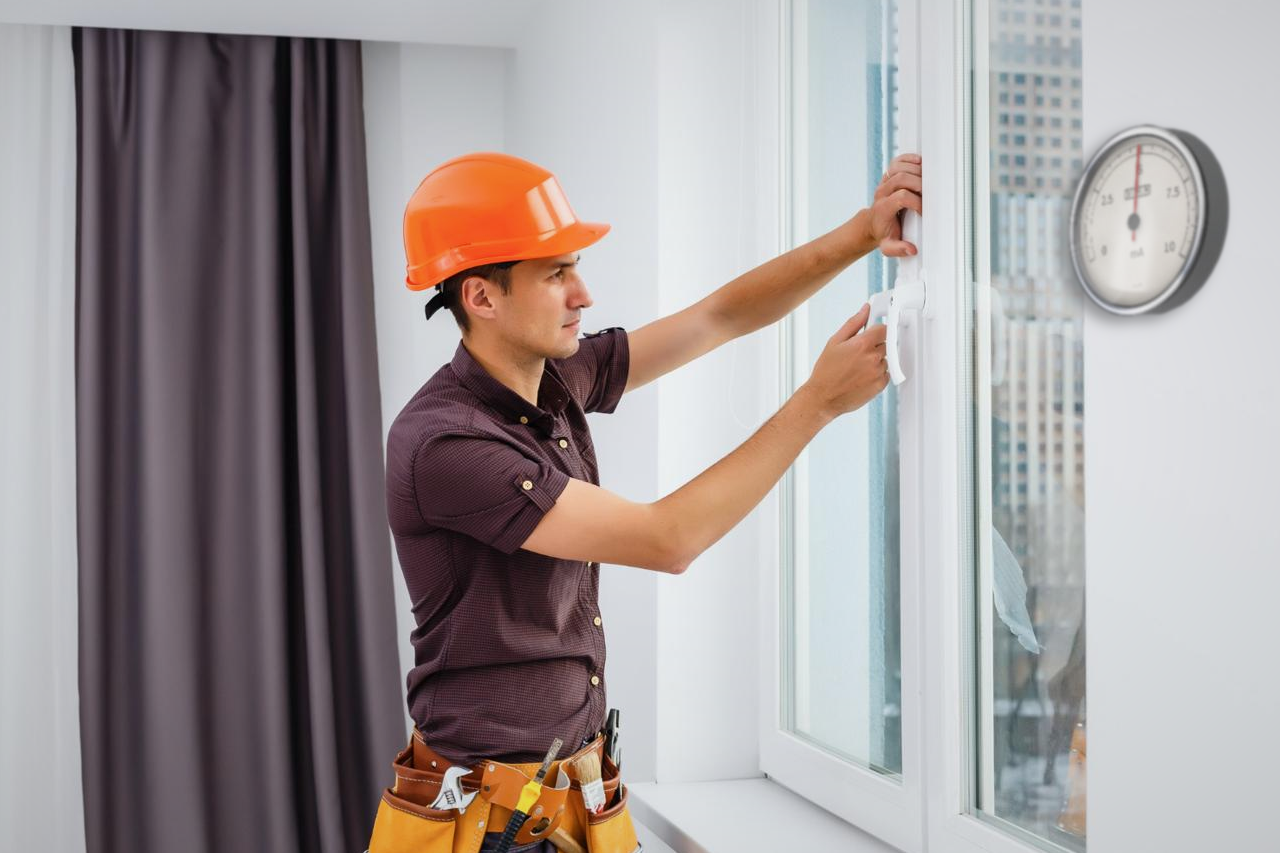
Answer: 5mA
